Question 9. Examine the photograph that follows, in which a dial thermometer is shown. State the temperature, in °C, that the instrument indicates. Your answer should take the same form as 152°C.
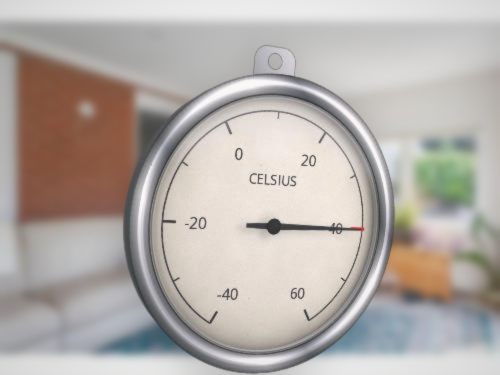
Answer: 40°C
